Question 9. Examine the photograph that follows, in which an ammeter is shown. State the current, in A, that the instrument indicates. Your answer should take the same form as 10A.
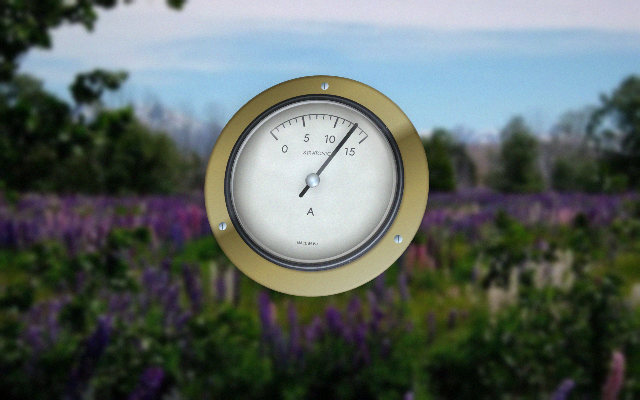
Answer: 13A
